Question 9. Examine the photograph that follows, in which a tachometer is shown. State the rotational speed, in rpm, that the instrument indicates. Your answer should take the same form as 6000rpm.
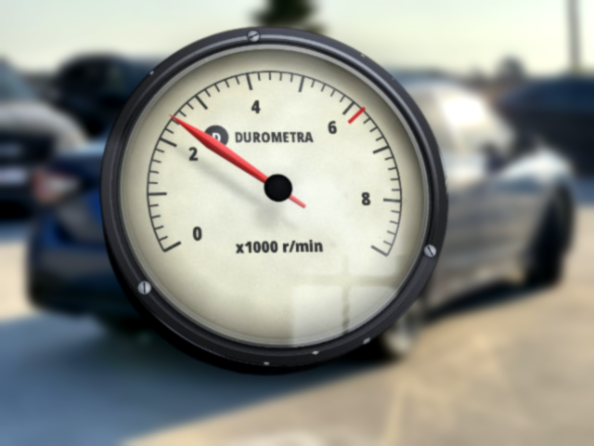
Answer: 2400rpm
